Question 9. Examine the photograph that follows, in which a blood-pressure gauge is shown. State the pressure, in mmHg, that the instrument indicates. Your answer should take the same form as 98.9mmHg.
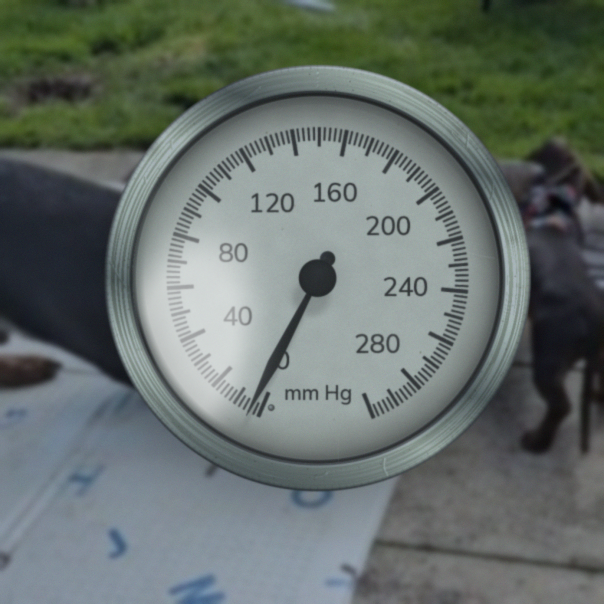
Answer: 4mmHg
